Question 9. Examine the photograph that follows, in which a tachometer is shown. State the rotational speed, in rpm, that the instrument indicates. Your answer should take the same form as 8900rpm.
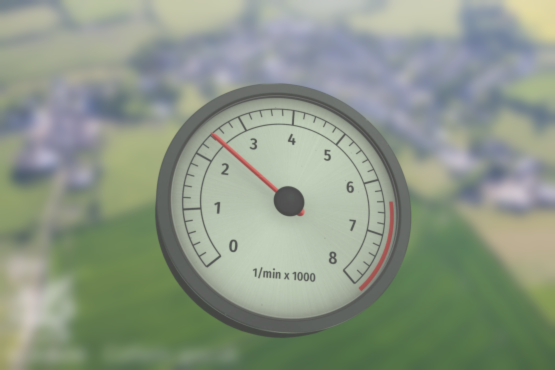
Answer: 2400rpm
